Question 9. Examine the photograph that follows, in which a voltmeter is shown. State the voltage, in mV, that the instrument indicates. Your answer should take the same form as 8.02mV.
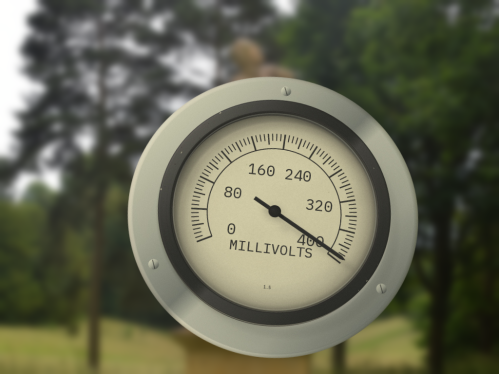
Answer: 395mV
